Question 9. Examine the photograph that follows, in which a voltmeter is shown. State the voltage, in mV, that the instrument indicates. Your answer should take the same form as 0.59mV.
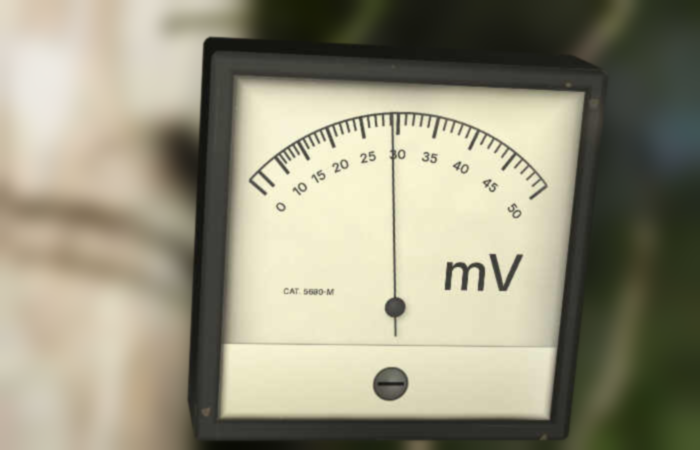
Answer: 29mV
